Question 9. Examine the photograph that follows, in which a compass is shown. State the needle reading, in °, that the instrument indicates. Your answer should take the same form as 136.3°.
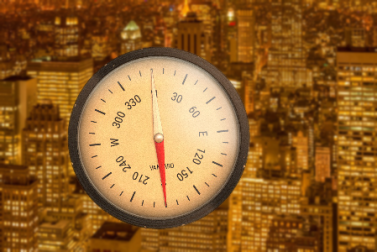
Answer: 180°
